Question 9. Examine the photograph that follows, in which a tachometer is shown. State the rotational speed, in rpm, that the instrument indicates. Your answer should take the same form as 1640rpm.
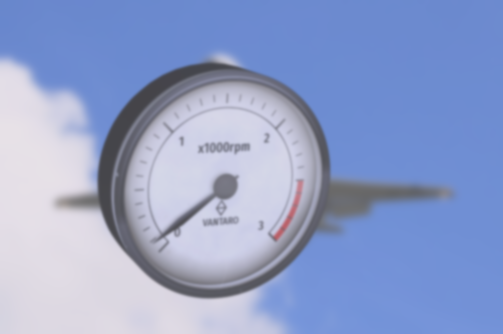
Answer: 100rpm
